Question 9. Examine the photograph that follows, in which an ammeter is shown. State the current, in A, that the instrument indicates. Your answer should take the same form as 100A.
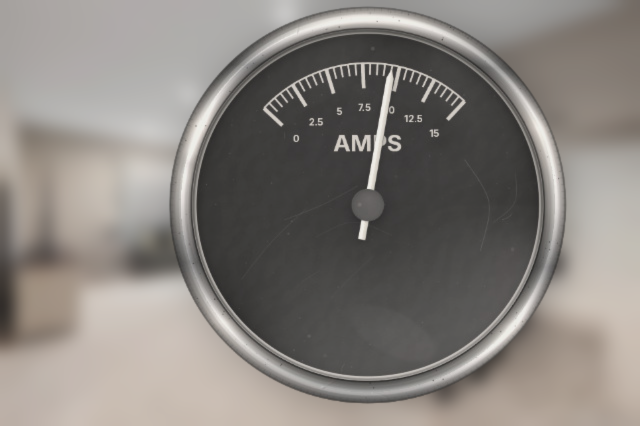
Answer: 9.5A
